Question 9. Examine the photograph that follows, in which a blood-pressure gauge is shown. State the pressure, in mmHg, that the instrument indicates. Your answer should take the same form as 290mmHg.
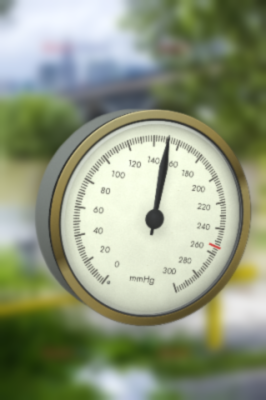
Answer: 150mmHg
